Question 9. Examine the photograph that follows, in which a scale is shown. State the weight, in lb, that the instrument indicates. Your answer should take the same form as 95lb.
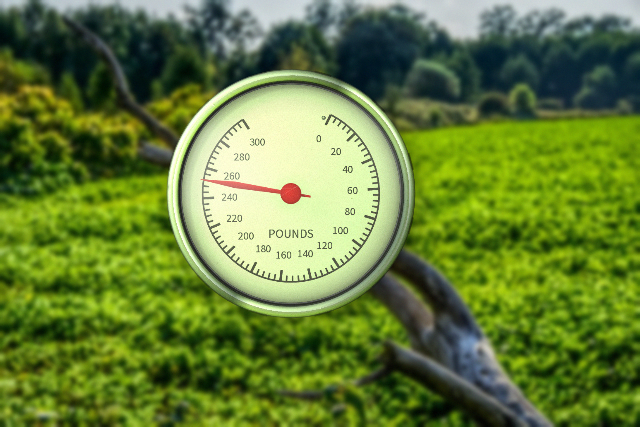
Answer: 252lb
